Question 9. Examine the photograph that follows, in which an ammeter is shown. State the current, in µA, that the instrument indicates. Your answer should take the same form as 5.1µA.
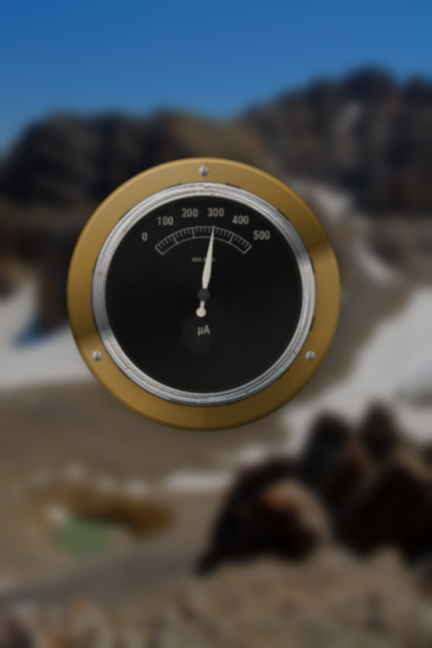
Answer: 300µA
